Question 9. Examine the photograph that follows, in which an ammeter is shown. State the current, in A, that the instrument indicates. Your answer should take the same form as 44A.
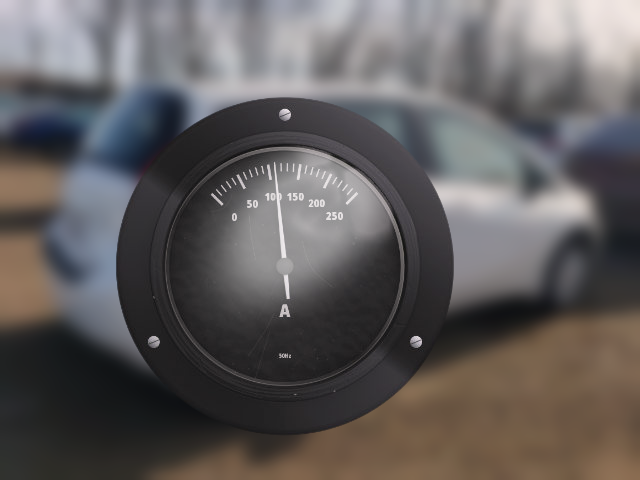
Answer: 110A
